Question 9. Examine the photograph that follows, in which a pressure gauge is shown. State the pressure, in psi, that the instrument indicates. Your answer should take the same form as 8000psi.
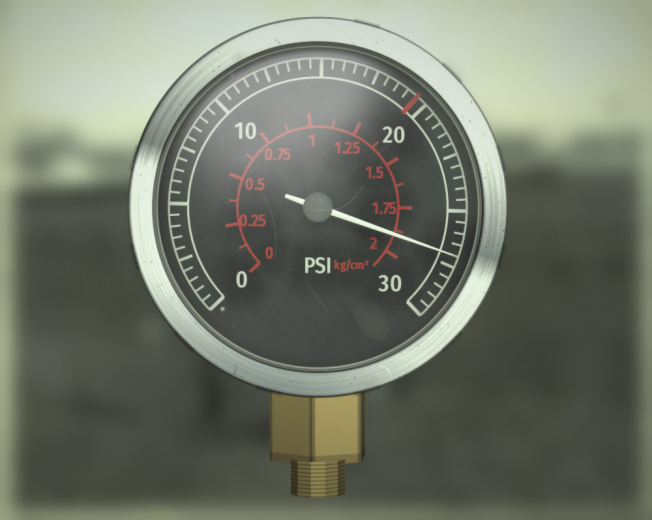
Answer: 27psi
